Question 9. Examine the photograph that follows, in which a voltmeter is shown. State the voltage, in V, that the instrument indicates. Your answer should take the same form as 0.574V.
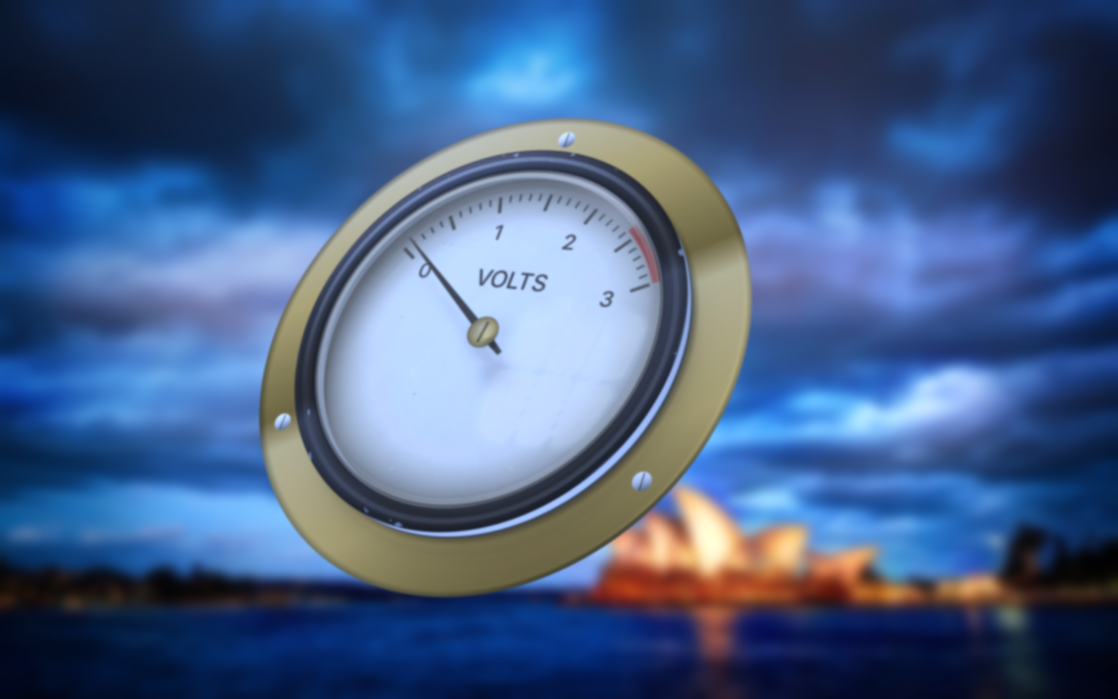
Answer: 0.1V
